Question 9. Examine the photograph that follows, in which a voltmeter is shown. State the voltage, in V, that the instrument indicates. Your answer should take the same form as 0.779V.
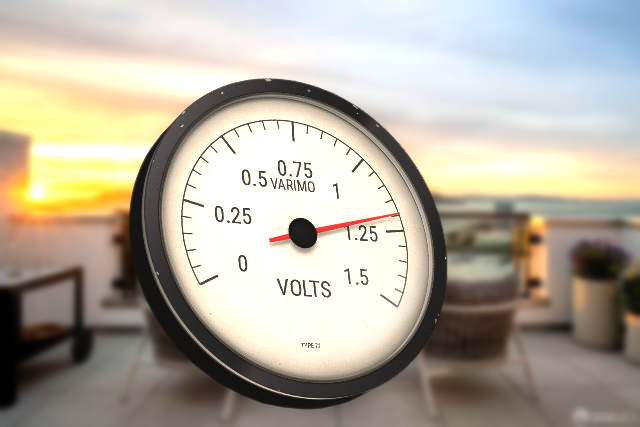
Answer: 1.2V
